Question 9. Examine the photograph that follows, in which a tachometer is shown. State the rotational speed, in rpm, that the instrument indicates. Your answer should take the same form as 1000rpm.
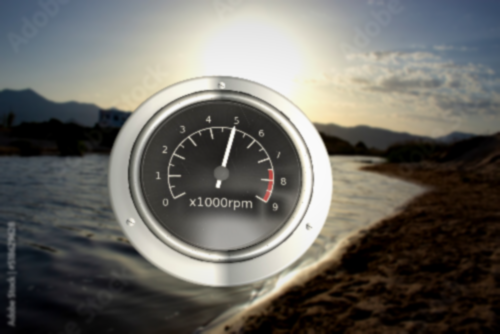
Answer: 5000rpm
